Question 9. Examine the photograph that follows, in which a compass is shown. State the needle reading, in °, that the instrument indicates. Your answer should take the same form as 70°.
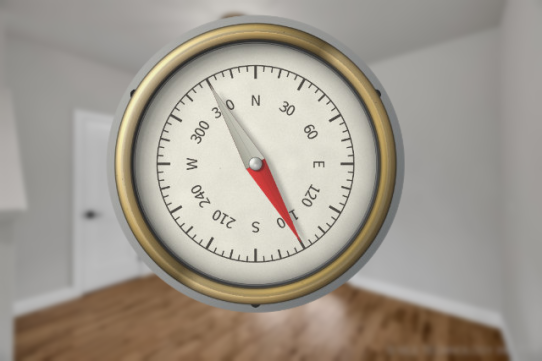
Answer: 150°
